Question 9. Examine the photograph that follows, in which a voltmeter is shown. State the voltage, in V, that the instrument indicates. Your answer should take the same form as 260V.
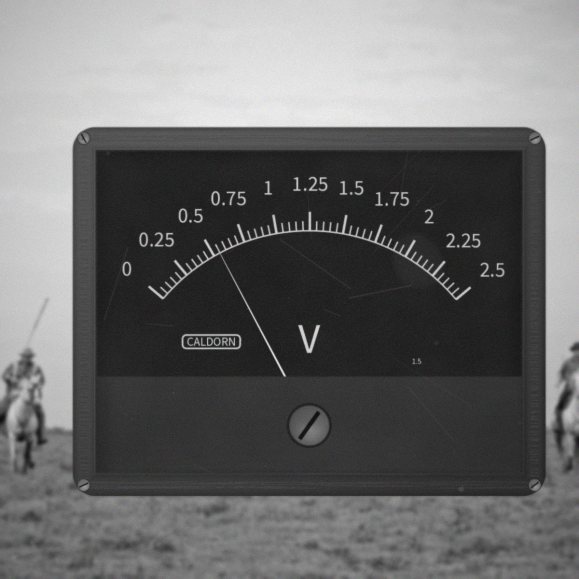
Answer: 0.55V
